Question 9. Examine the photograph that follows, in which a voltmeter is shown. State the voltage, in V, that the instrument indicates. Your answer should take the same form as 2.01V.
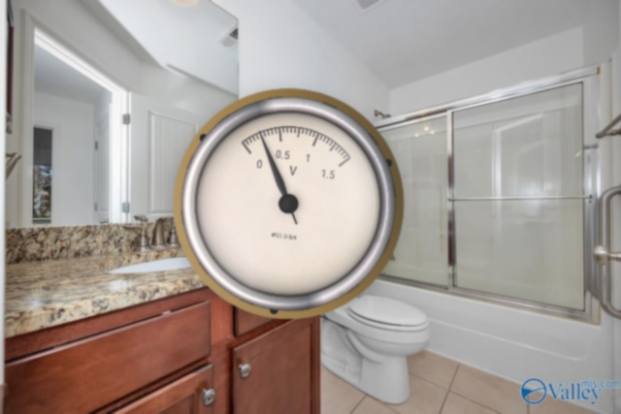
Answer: 0.25V
